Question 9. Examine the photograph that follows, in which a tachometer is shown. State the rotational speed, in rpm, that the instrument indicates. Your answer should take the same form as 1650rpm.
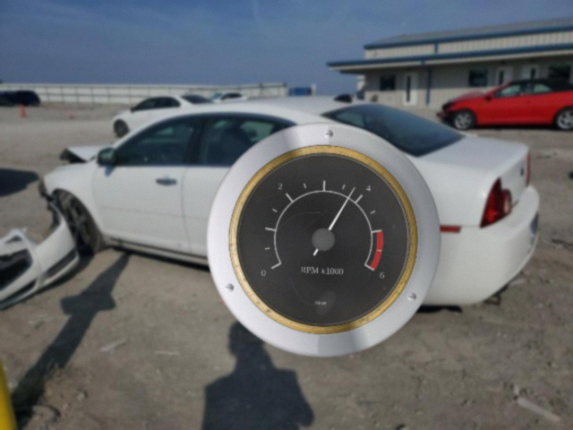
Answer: 3750rpm
